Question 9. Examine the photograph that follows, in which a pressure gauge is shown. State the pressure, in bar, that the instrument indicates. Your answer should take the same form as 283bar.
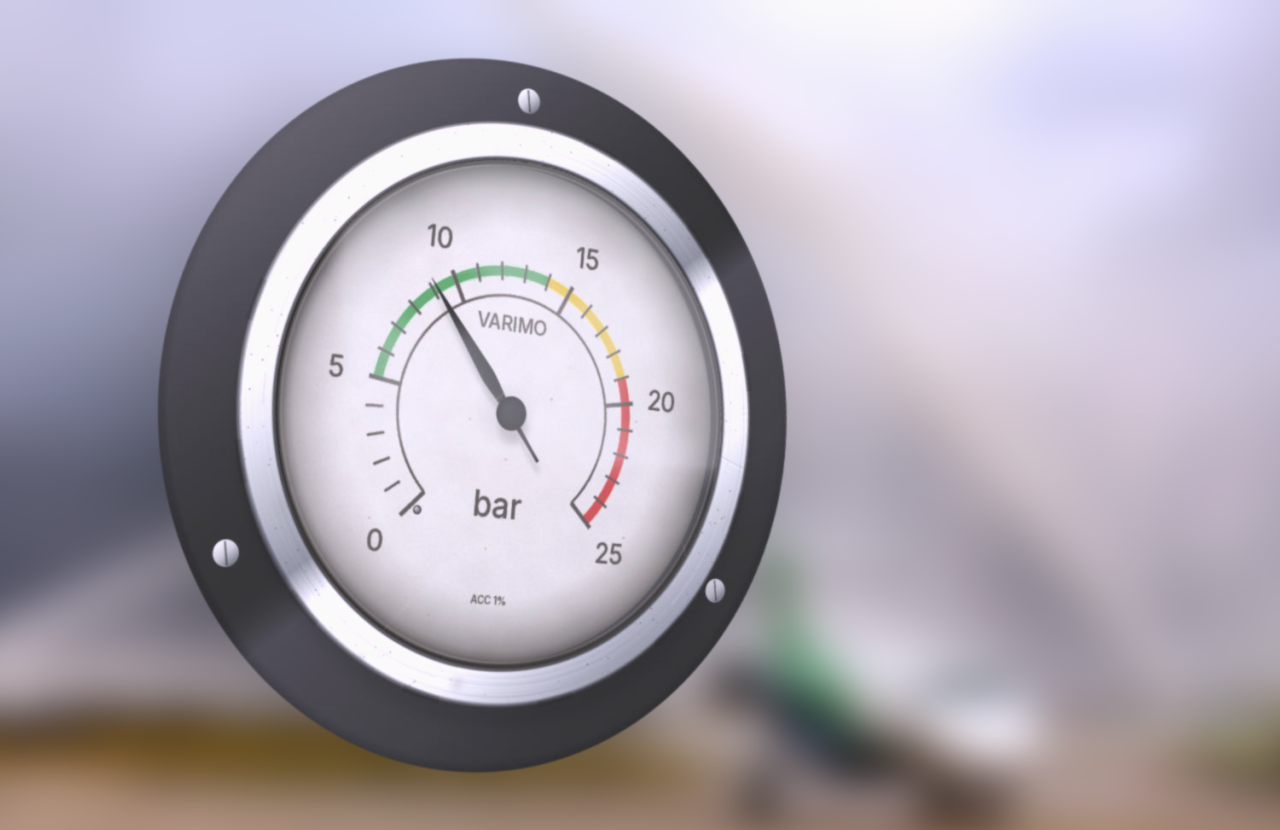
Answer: 9bar
